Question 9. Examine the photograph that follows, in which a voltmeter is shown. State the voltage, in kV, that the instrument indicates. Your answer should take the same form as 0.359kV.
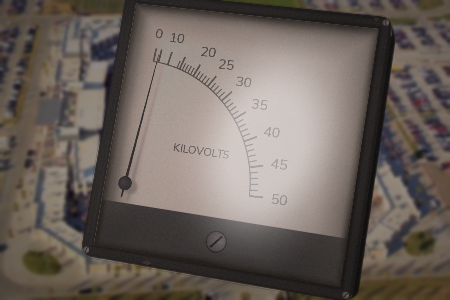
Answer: 5kV
